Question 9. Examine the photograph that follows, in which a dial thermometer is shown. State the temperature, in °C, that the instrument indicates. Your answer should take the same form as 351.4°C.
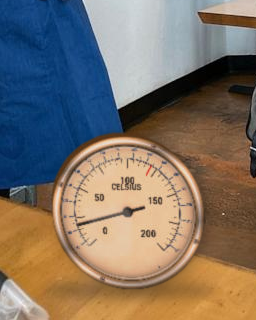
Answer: 20°C
